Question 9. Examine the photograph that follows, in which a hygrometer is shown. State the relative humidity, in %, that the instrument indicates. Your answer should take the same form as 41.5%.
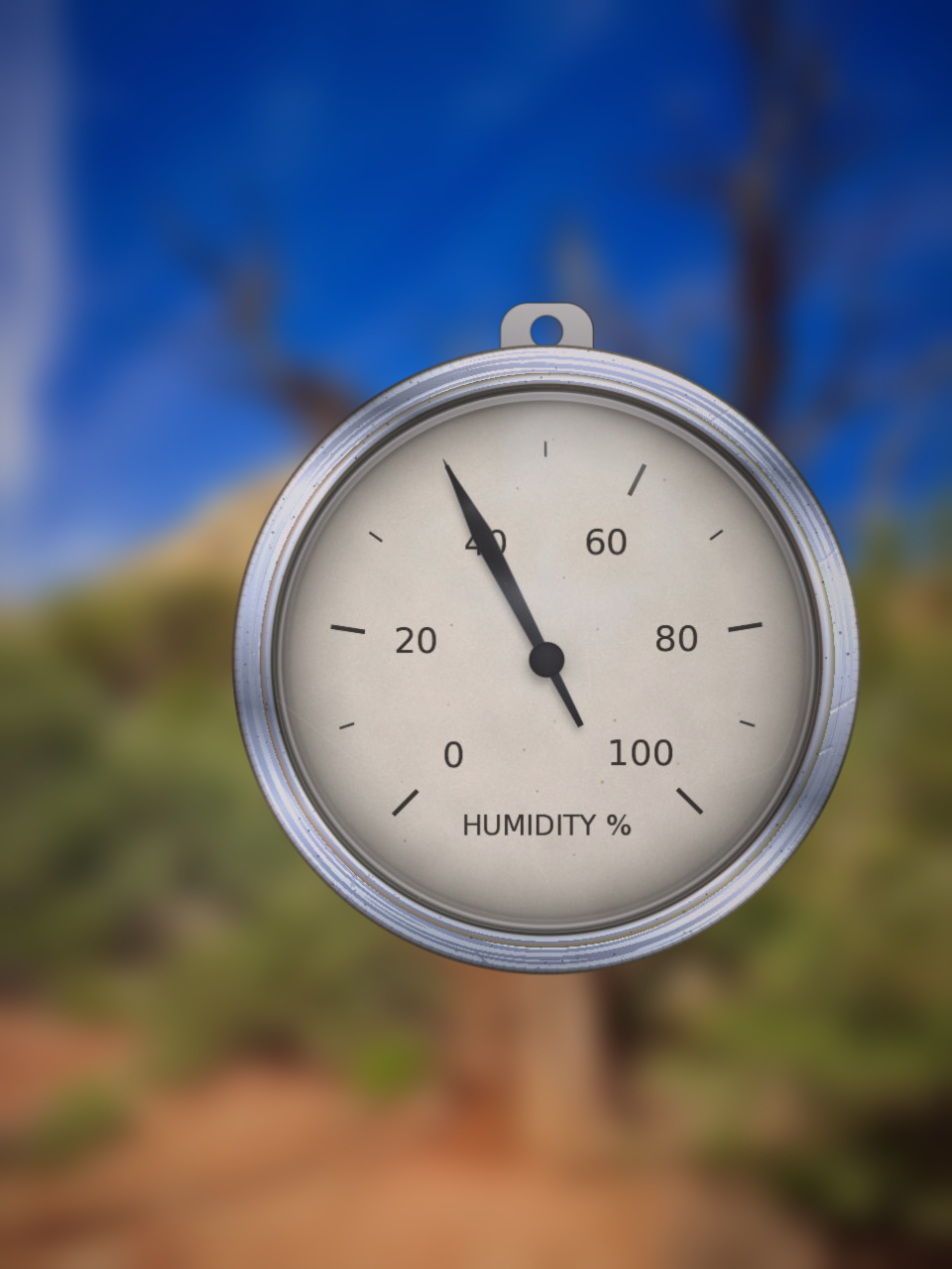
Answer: 40%
